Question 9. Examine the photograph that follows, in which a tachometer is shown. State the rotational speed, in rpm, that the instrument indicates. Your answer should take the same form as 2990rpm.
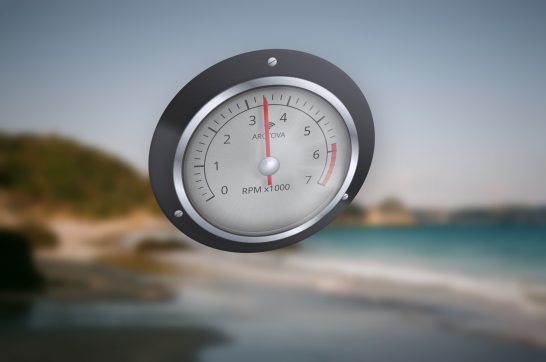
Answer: 3400rpm
